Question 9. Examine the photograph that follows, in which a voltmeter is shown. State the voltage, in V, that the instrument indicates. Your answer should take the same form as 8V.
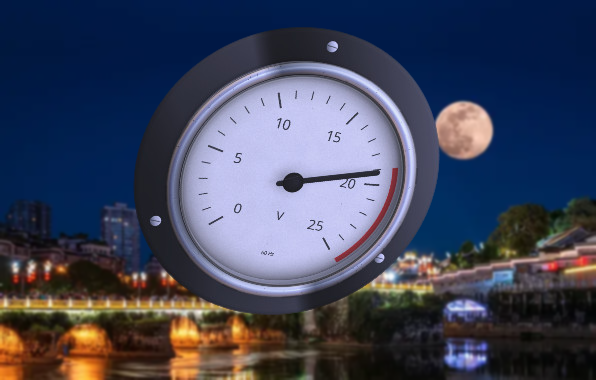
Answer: 19V
